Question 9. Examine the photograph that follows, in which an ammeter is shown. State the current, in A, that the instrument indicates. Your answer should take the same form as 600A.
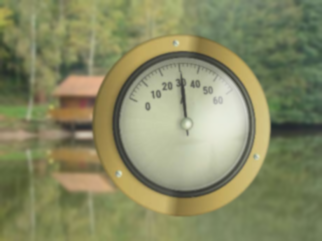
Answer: 30A
